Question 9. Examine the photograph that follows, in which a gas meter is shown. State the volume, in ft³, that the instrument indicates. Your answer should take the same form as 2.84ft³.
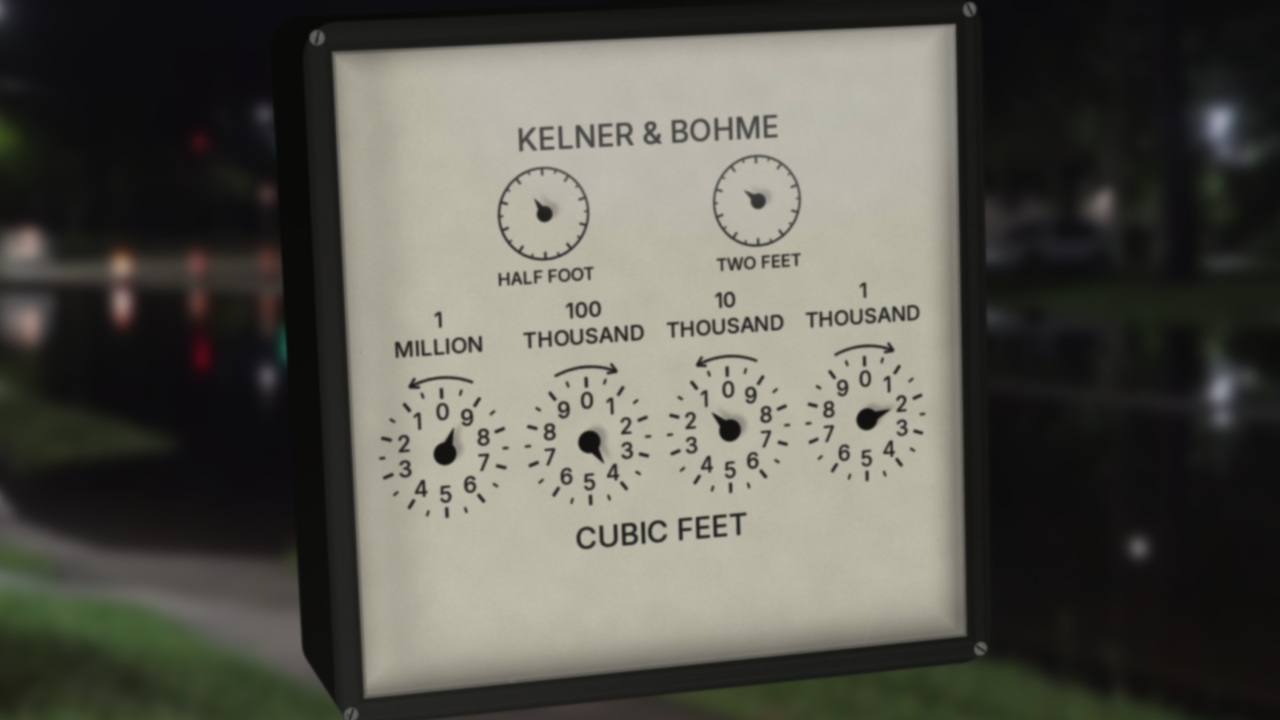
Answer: 941200ft³
